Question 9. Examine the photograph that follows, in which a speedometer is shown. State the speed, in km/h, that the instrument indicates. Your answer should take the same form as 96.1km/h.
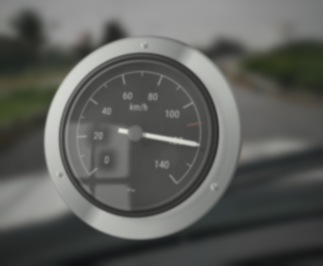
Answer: 120km/h
